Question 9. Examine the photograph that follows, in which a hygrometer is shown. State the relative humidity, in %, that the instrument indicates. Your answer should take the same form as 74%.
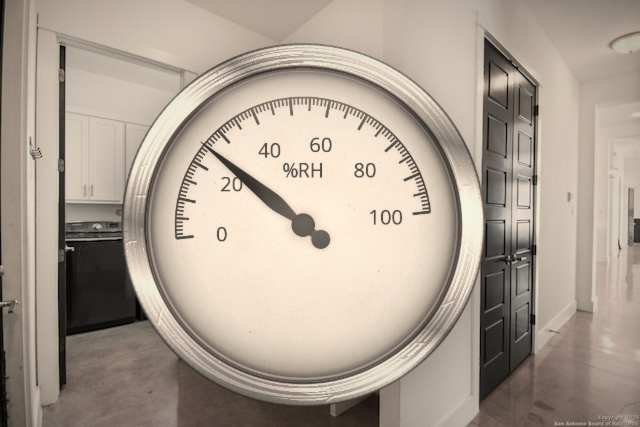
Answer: 25%
